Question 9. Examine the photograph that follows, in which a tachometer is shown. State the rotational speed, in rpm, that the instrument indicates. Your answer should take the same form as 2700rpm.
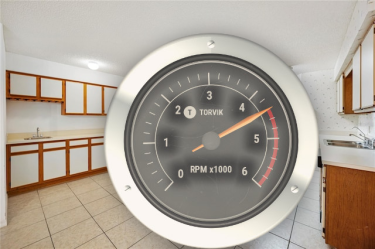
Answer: 4400rpm
